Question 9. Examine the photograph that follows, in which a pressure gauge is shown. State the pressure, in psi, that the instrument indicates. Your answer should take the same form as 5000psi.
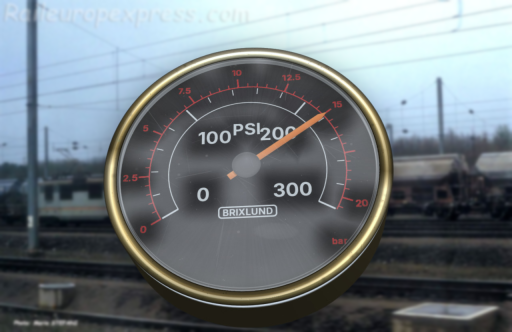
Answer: 220psi
